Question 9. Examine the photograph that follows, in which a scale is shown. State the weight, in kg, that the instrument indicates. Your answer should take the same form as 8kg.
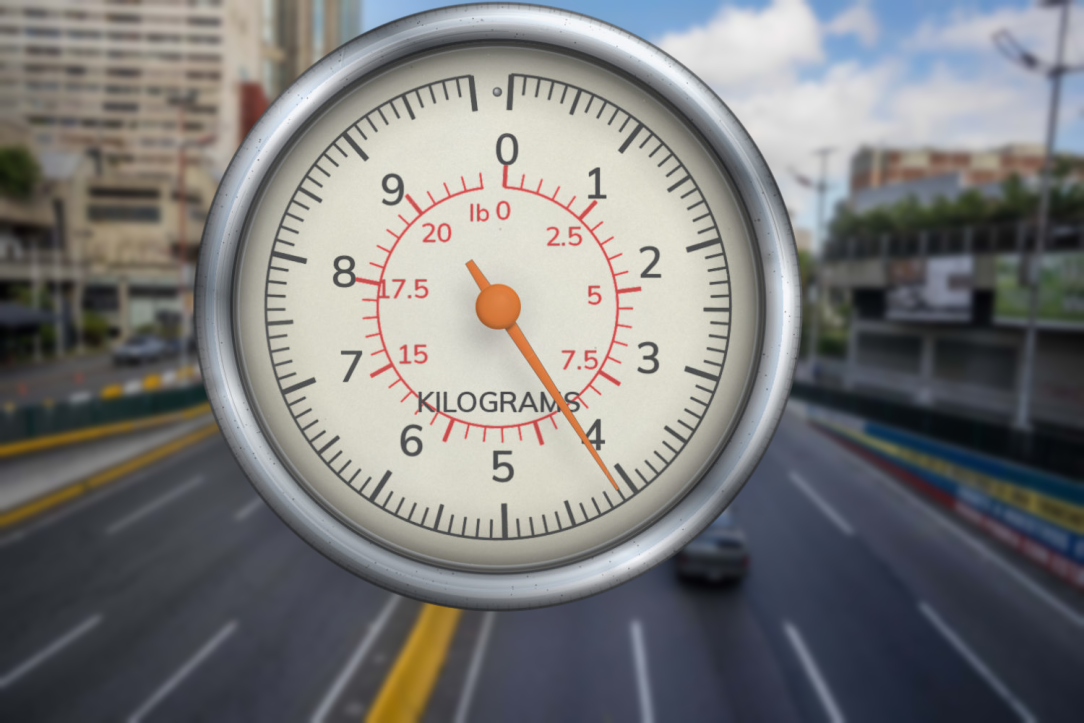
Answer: 4.1kg
